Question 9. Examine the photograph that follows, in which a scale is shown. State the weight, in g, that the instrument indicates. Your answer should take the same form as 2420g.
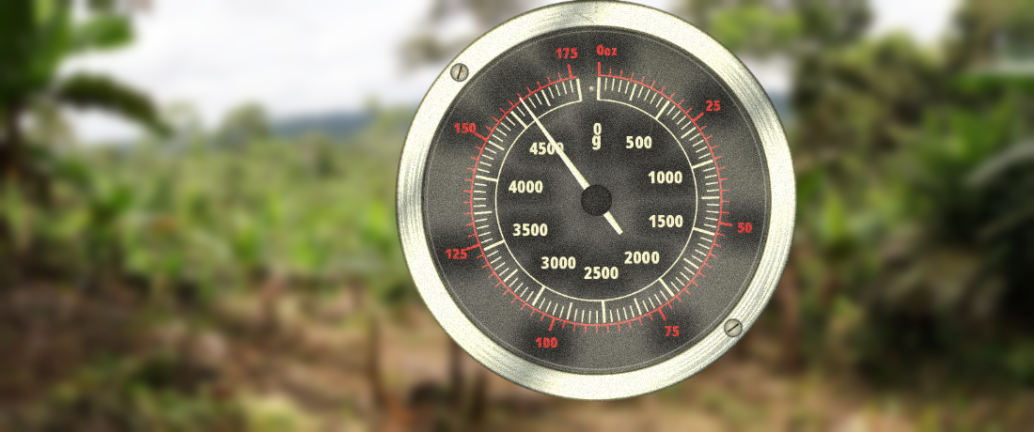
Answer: 4600g
